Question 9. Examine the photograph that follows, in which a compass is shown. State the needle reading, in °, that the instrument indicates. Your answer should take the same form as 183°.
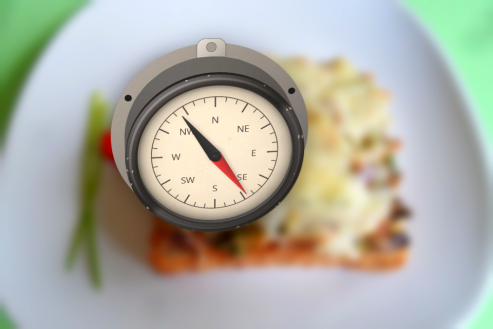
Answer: 145°
